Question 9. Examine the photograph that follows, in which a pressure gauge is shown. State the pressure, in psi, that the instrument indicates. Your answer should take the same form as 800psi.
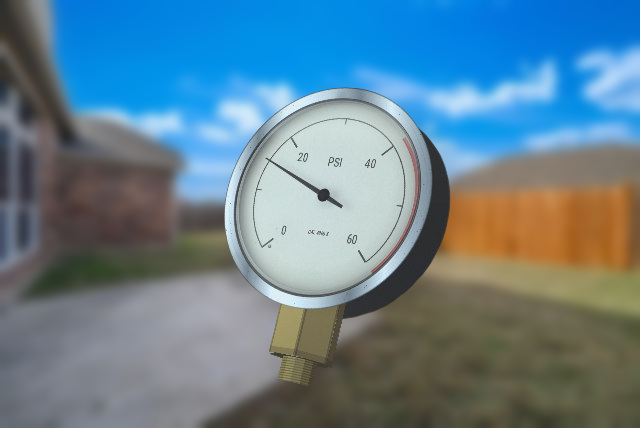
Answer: 15psi
